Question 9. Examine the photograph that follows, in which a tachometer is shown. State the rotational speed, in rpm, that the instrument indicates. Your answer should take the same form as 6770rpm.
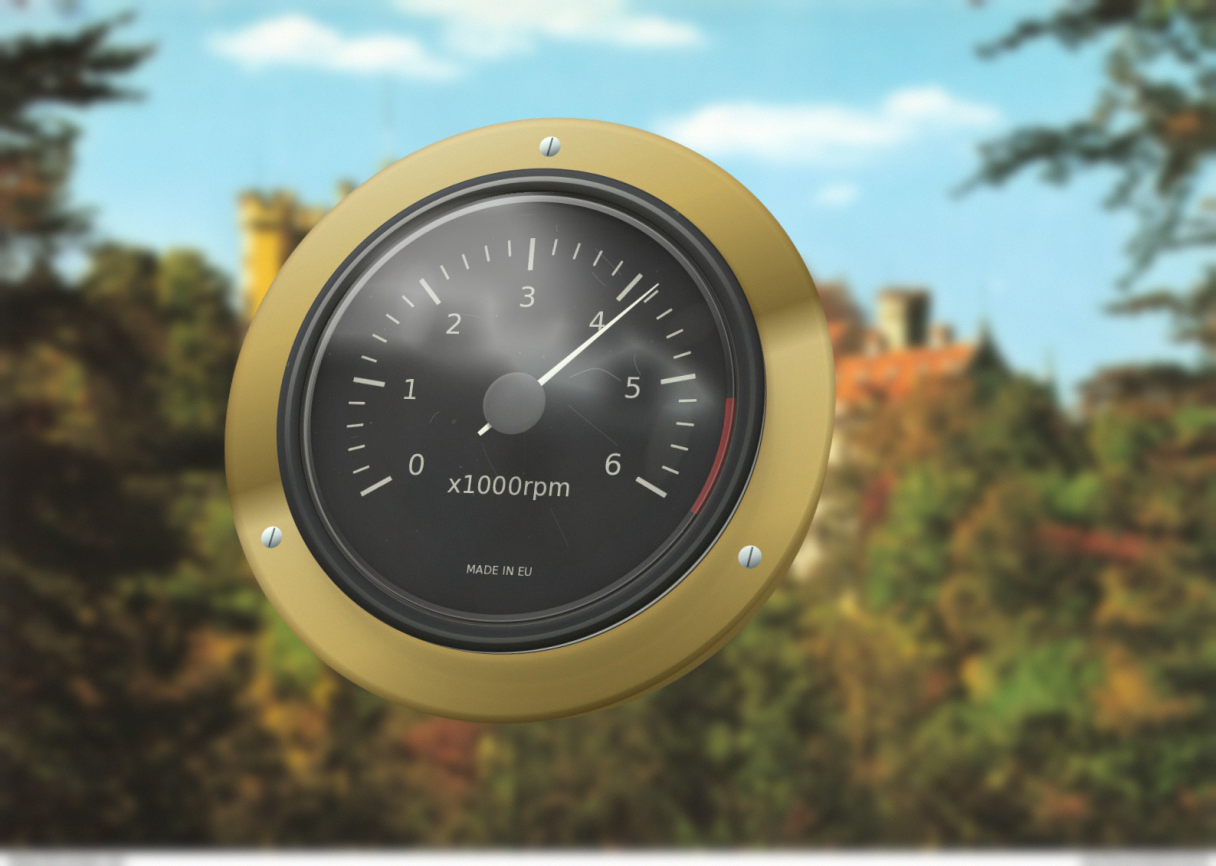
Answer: 4200rpm
